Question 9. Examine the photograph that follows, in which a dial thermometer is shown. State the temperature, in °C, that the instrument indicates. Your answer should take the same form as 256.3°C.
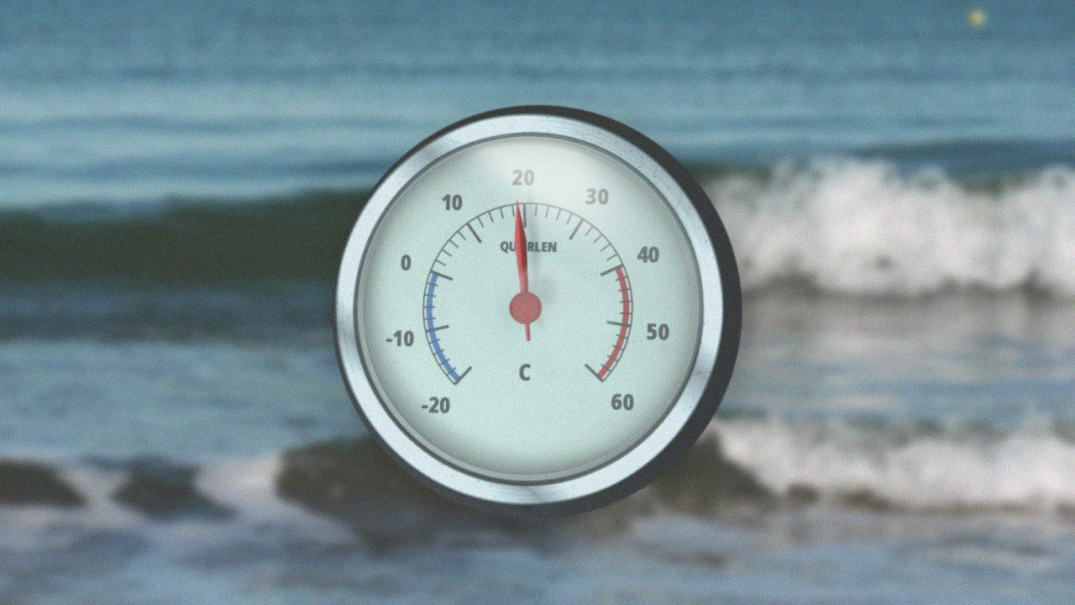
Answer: 19°C
